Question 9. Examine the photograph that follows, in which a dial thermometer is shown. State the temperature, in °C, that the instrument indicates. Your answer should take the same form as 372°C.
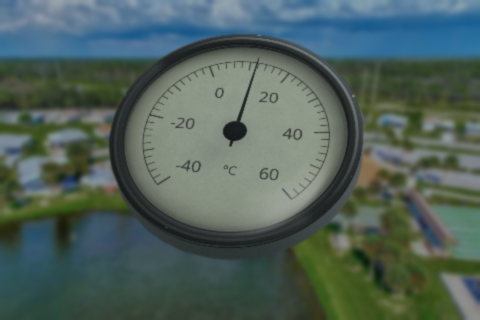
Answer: 12°C
